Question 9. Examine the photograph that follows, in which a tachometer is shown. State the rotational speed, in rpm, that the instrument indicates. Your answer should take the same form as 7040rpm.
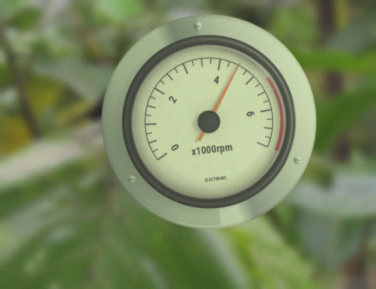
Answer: 4500rpm
